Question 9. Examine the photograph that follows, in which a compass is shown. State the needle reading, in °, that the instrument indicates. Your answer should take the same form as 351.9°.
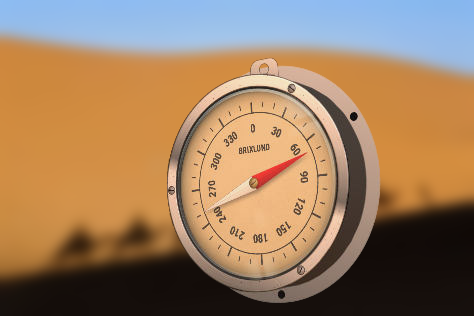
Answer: 70°
